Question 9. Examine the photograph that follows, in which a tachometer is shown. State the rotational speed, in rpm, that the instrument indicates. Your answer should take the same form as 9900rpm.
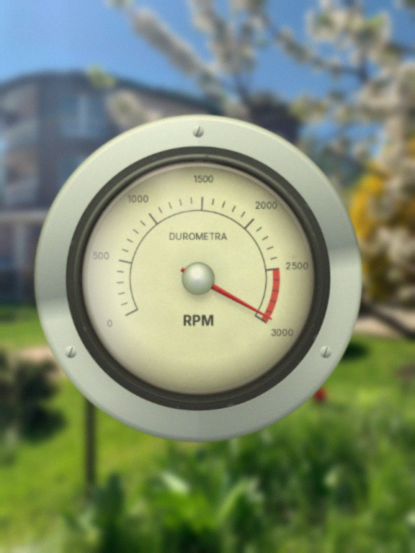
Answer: 2950rpm
